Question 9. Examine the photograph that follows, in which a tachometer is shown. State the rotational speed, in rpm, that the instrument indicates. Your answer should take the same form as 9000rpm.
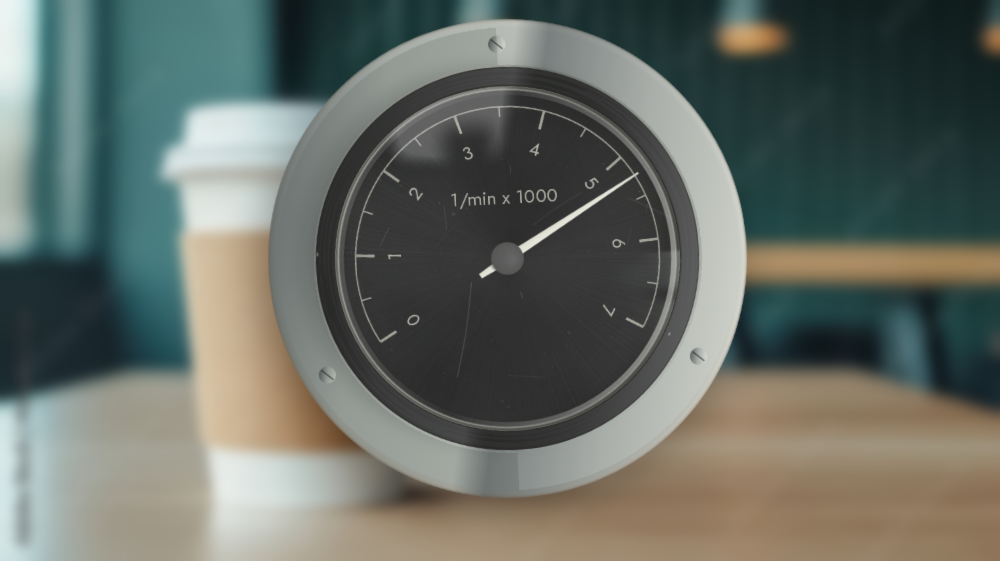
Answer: 5250rpm
